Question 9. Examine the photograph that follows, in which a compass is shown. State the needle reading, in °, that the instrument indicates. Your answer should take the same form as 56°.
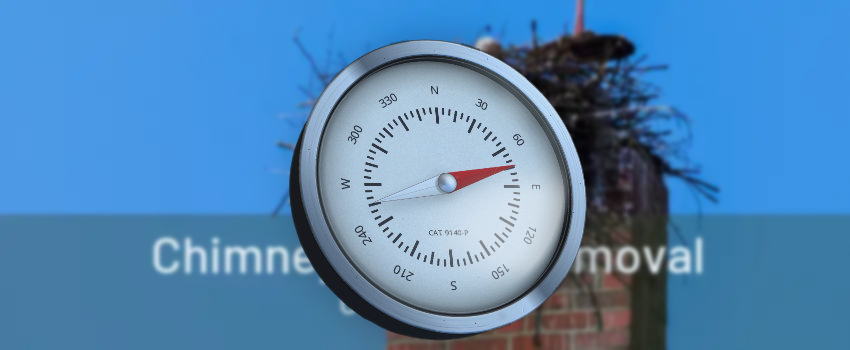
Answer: 75°
